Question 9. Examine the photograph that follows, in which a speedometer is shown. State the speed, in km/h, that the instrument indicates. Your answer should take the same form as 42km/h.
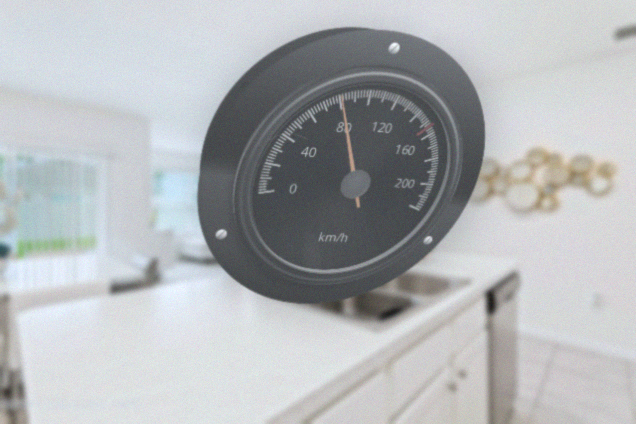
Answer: 80km/h
